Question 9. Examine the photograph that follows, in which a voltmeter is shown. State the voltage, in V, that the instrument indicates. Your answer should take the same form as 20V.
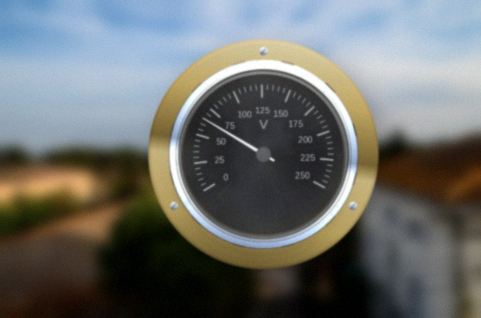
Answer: 65V
